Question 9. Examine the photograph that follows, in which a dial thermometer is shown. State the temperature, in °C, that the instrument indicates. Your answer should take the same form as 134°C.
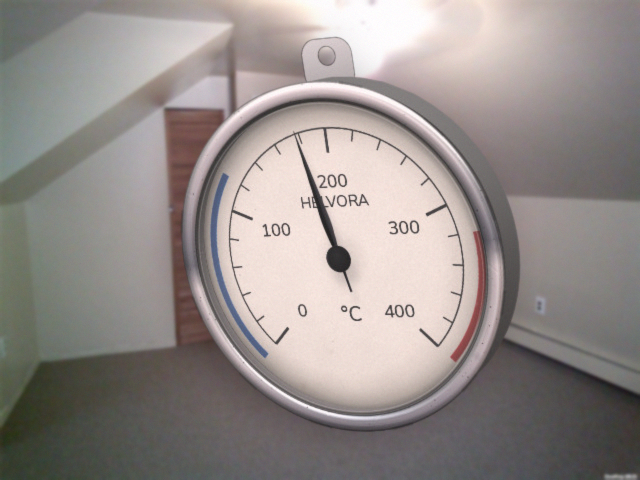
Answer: 180°C
